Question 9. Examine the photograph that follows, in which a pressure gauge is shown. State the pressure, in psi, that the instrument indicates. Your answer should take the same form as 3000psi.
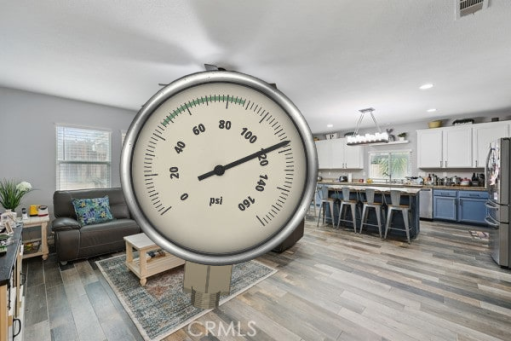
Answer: 116psi
